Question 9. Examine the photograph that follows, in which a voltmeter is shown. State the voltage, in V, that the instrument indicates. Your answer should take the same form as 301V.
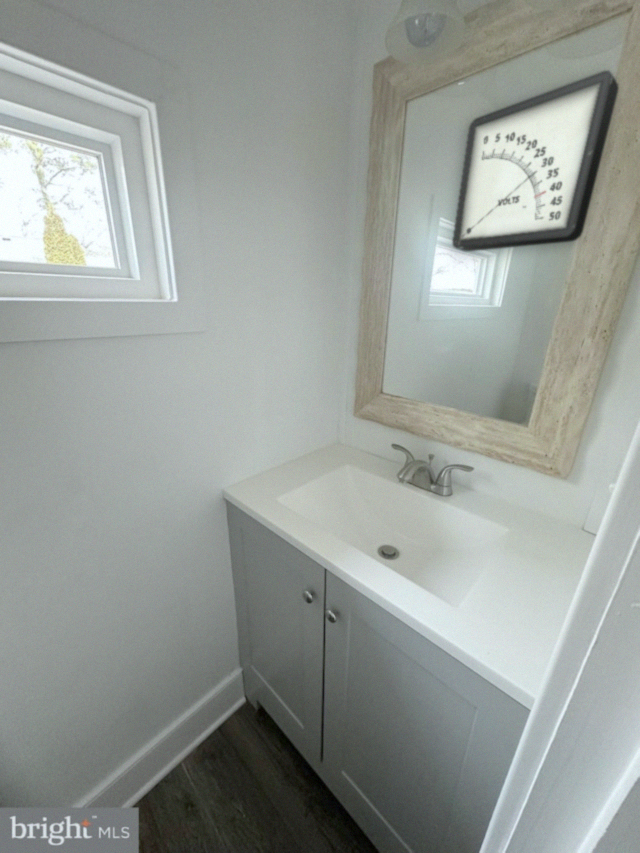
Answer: 30V
